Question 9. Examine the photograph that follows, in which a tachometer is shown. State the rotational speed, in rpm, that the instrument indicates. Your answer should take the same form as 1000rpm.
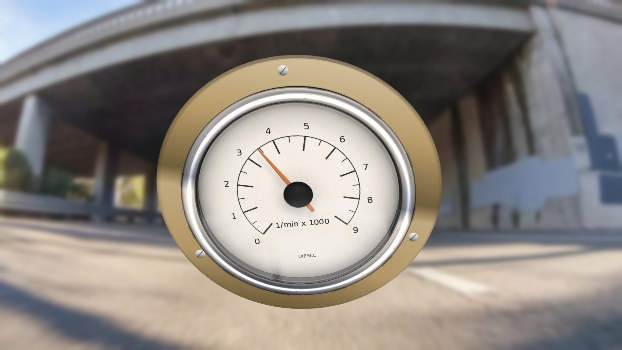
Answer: 3500rpm
